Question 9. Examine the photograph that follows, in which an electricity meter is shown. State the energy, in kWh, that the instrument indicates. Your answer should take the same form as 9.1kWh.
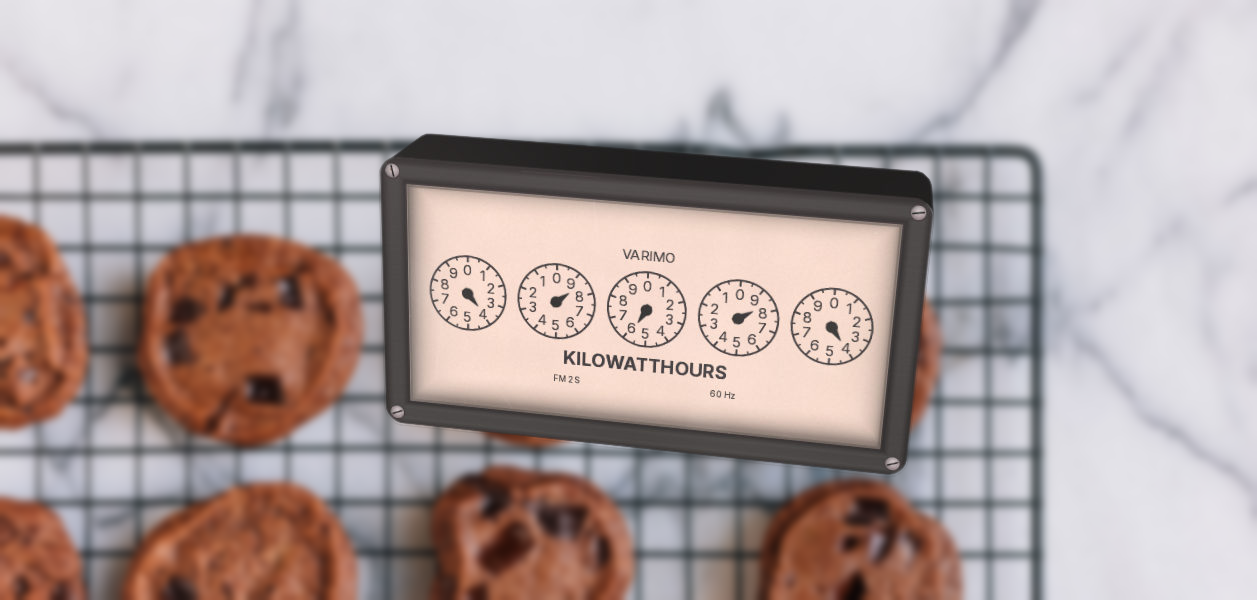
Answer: 38584kWh
